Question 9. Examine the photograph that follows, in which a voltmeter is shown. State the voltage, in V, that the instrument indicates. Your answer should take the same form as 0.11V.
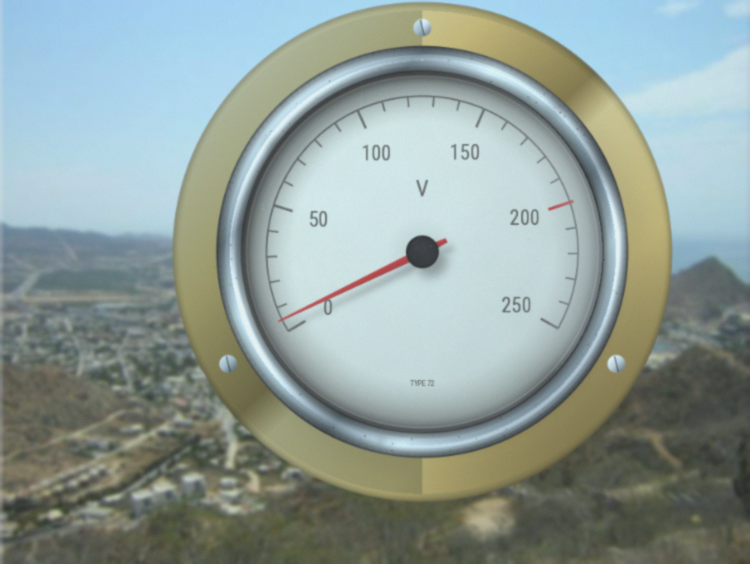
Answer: 5V
